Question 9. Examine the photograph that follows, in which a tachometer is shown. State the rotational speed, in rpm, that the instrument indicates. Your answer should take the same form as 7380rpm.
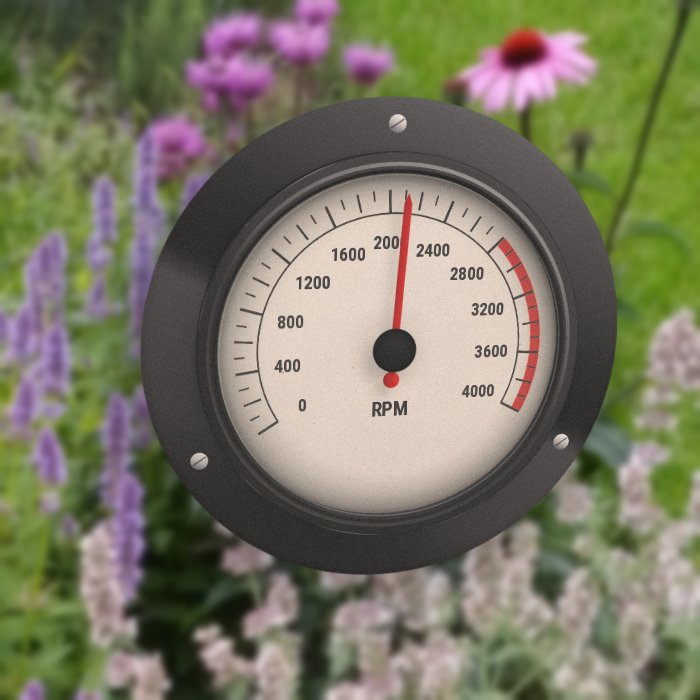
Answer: 2100rpm
